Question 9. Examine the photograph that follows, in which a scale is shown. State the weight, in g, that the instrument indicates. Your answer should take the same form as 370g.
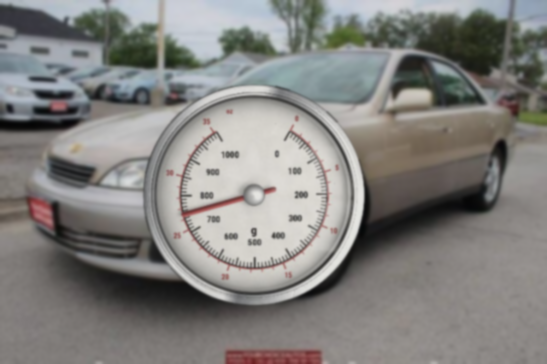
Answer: 750g
